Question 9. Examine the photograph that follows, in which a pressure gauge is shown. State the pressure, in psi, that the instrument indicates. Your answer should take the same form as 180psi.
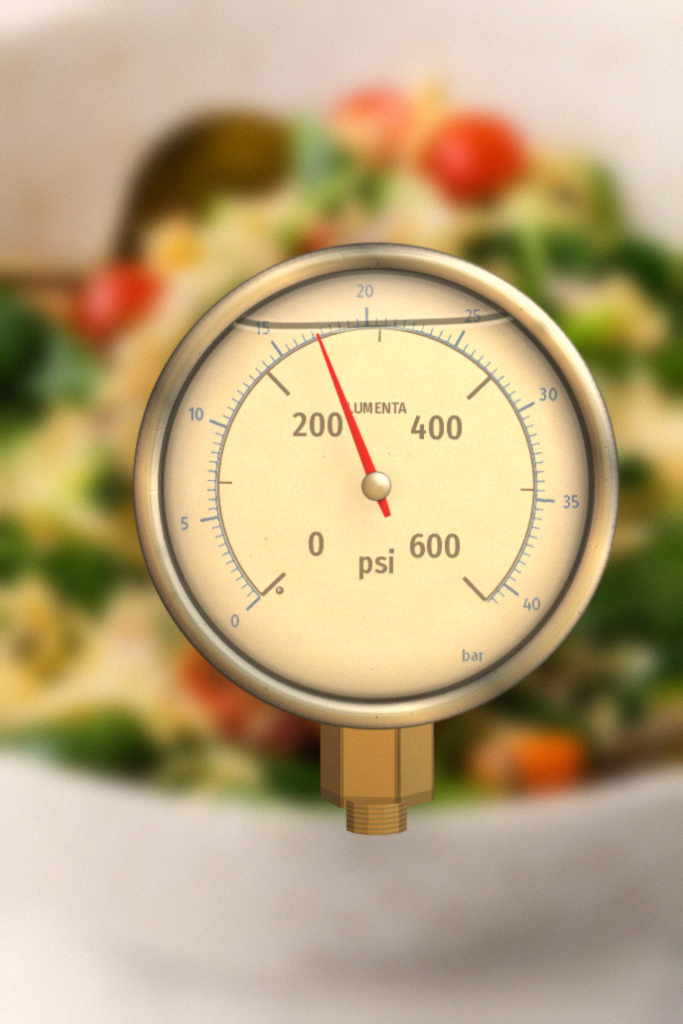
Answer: 250psi
